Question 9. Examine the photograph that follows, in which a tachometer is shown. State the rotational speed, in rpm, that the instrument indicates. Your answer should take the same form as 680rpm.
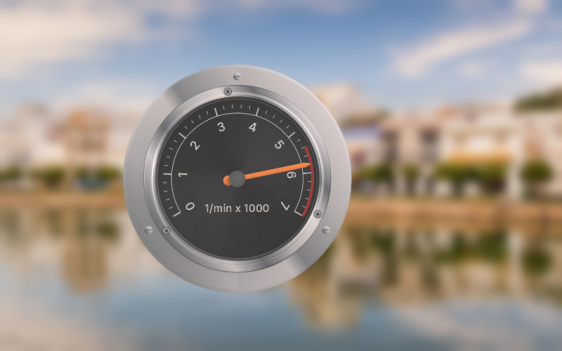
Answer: 5800rpm
